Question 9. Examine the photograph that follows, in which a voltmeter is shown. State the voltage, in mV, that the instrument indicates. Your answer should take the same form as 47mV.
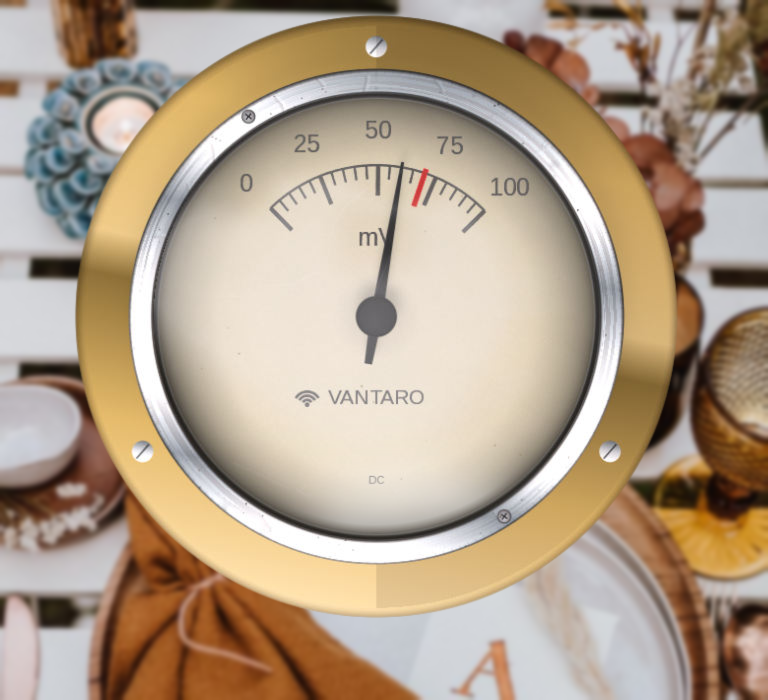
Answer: 60mV
